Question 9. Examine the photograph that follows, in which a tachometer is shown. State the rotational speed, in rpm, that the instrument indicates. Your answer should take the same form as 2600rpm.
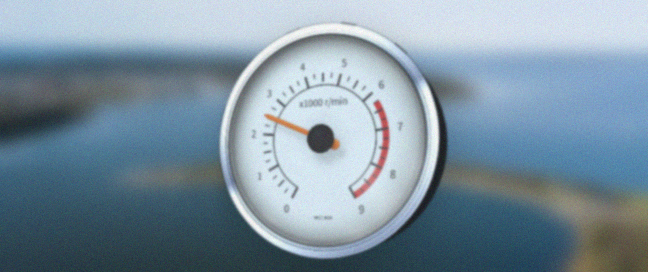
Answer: 2500rpm
